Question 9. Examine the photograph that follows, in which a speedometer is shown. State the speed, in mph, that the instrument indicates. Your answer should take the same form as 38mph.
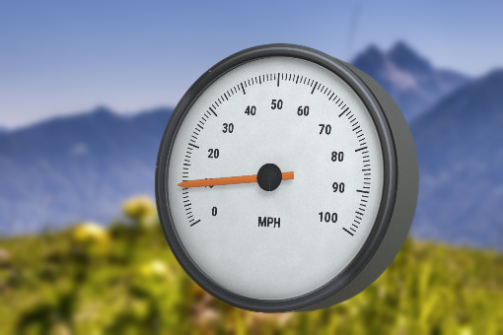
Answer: 10mph
